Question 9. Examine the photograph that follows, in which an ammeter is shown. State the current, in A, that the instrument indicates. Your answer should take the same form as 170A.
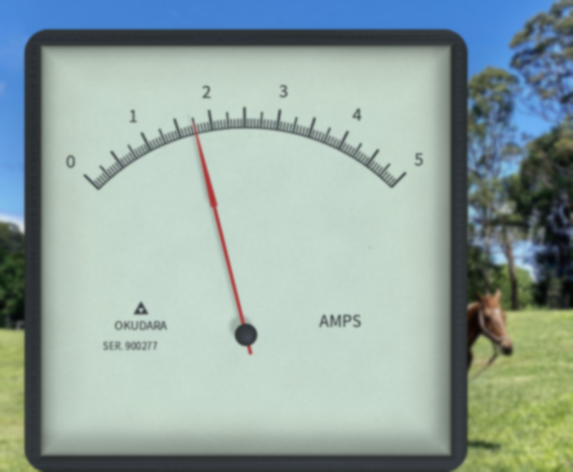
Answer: 1.75A
